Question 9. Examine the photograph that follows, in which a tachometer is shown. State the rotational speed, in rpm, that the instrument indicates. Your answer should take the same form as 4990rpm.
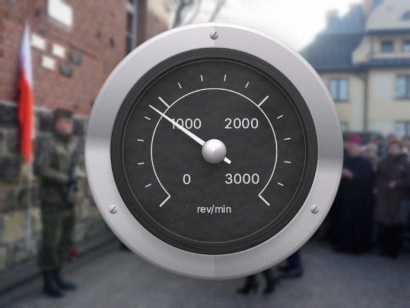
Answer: 900rpm
